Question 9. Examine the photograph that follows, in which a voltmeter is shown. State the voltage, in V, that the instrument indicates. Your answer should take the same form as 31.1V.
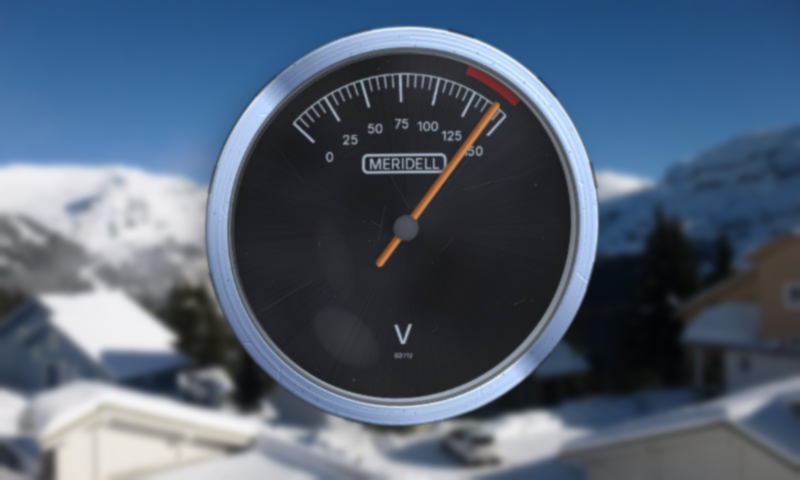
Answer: 140V
